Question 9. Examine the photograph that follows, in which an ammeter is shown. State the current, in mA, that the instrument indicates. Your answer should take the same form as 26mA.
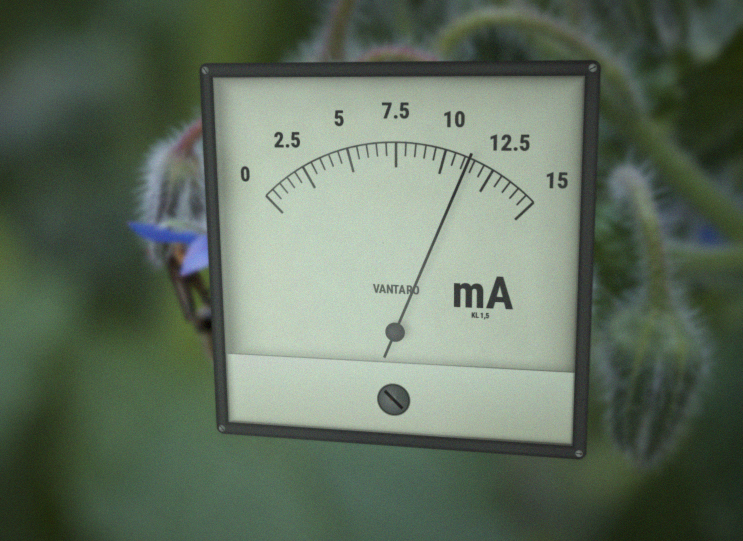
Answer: 11.25mA
